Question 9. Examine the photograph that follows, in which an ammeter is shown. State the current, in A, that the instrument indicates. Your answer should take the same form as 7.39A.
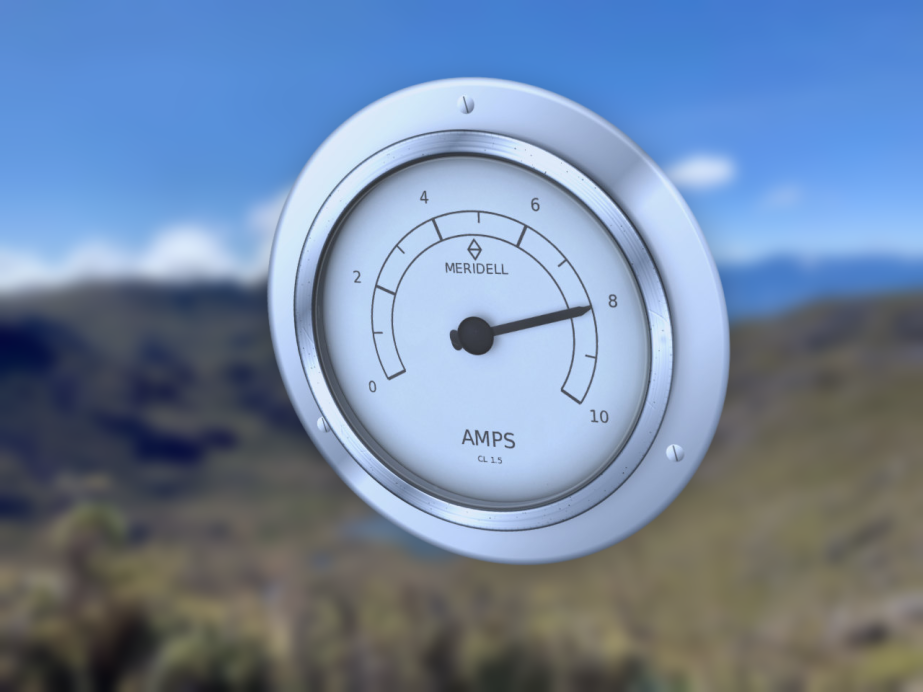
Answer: 8A
